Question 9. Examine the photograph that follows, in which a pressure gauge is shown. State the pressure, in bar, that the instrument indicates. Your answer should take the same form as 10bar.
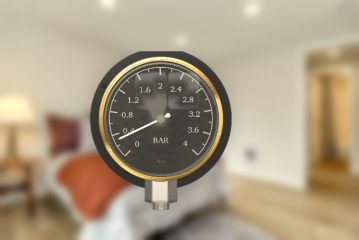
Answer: 0.3bar
